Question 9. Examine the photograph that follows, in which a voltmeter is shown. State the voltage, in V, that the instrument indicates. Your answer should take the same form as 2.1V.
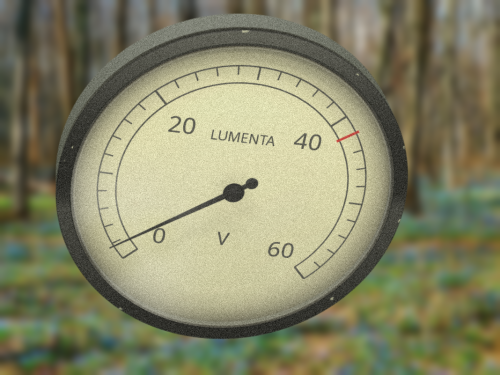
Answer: 2V
